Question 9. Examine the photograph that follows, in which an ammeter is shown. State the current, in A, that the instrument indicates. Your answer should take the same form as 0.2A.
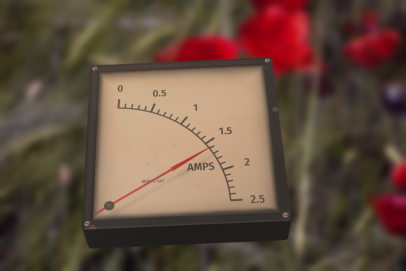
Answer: 1.6A
